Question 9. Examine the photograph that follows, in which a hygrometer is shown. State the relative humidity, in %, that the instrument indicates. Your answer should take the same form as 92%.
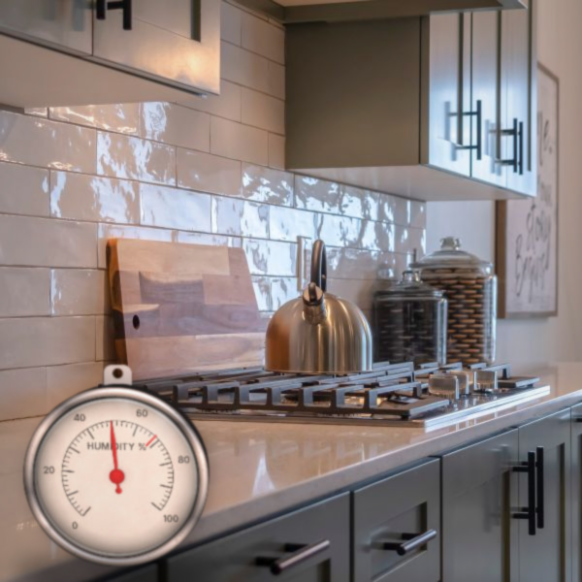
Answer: 50%
